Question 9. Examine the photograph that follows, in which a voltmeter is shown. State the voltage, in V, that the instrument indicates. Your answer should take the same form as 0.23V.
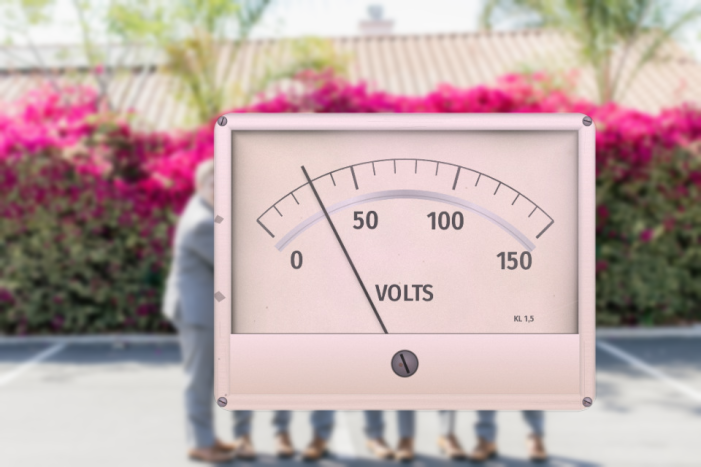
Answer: 30V
